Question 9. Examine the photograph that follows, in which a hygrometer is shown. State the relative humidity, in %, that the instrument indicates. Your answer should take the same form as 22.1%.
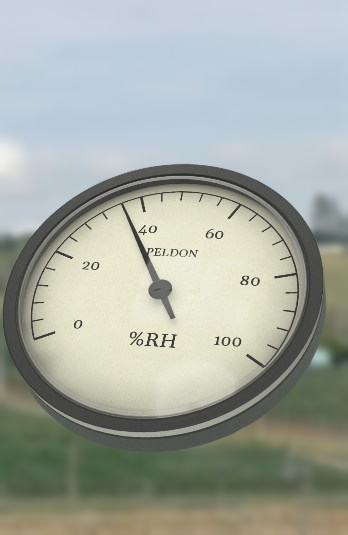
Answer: 36%
